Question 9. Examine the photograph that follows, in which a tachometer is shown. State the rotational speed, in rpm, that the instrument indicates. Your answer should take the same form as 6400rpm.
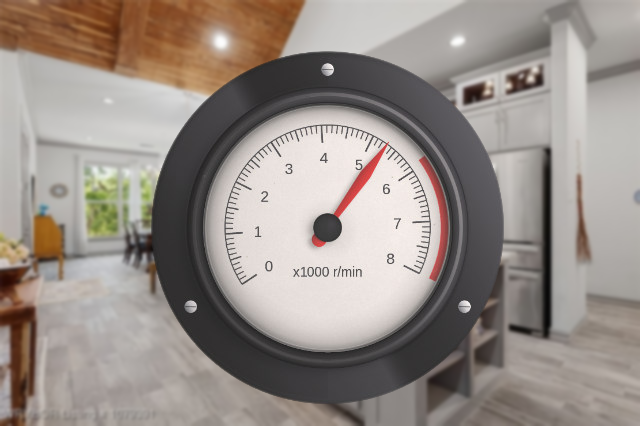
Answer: 5300rpm
